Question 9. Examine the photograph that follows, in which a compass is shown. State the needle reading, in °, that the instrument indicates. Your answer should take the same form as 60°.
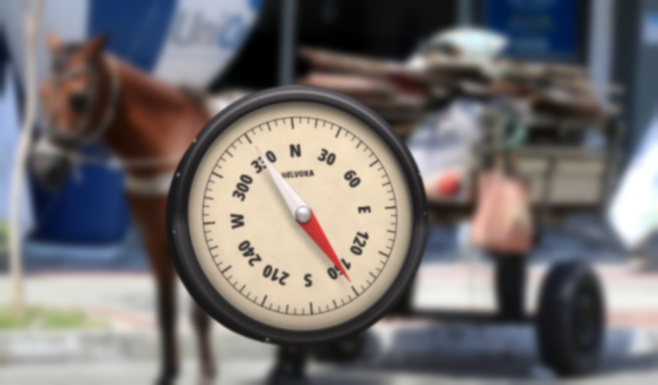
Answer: 150°
